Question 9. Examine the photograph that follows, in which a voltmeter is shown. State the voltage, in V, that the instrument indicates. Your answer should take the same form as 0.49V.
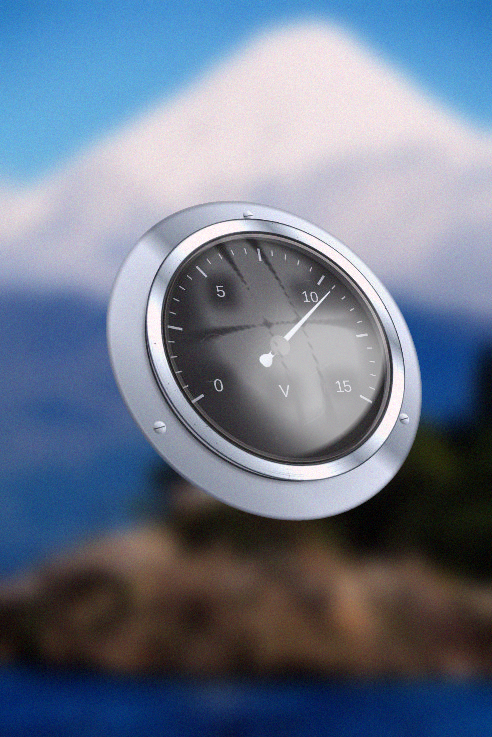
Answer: 10.5V
